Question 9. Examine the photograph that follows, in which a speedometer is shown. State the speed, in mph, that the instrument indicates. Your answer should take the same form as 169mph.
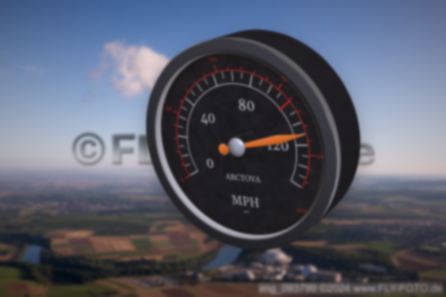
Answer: 115mph
